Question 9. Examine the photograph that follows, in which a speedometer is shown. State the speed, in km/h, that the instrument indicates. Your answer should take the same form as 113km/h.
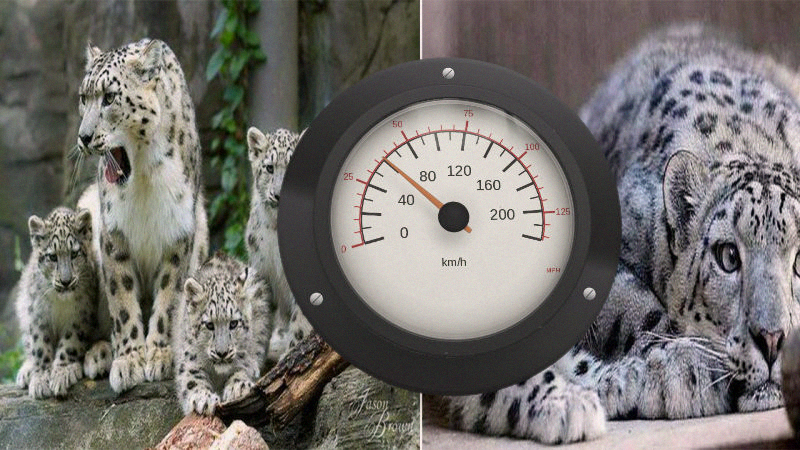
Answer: 60km/h
